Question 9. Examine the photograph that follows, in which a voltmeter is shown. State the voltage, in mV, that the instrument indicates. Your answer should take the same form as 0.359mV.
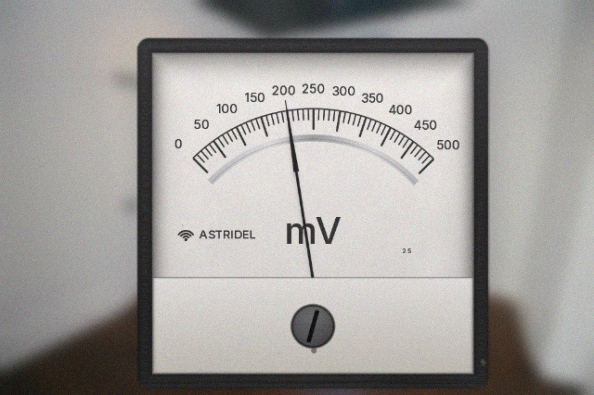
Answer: 200mV
